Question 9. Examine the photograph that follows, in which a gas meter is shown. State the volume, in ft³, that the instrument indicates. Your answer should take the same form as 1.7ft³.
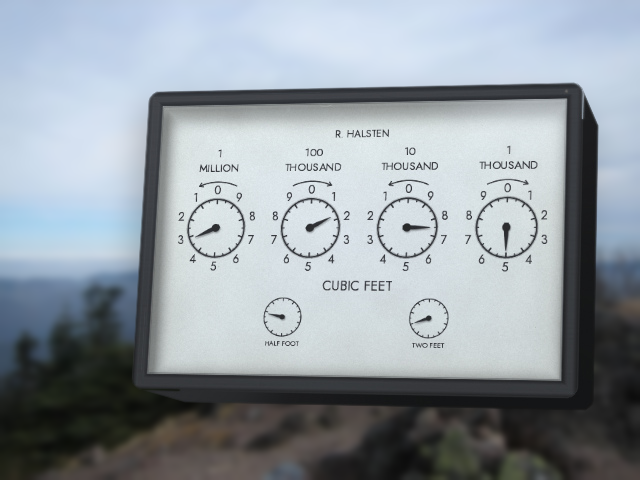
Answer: 317500ft³
